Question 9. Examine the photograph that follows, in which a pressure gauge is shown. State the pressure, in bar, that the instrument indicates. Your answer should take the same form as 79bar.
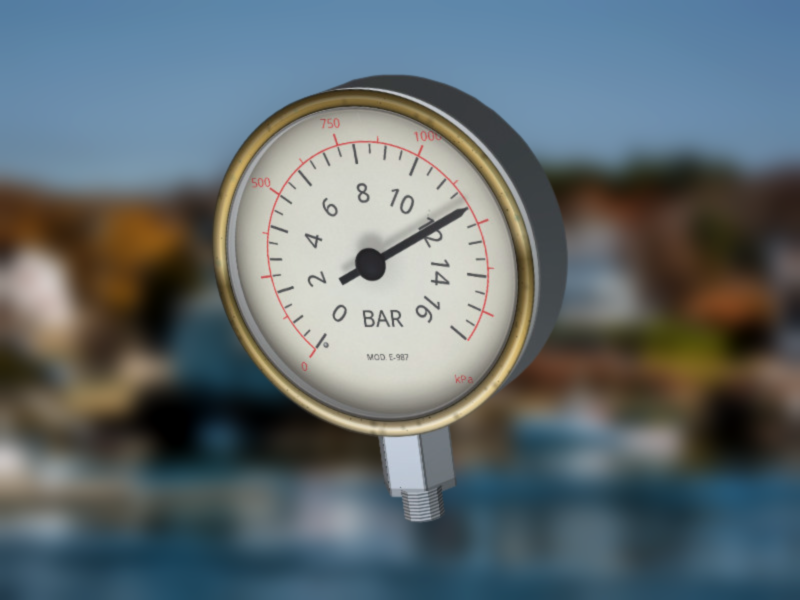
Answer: 12bar
